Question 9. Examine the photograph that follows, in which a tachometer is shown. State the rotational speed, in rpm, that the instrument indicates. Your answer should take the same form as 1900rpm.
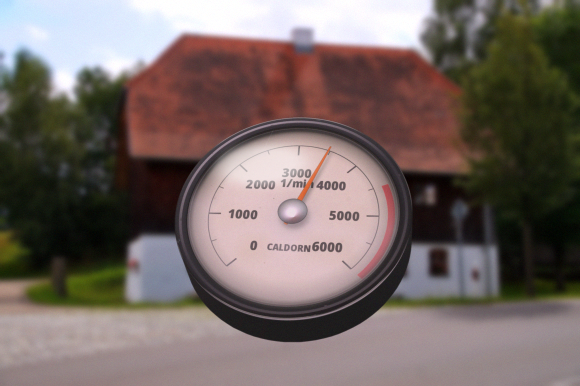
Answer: 3500rpm
